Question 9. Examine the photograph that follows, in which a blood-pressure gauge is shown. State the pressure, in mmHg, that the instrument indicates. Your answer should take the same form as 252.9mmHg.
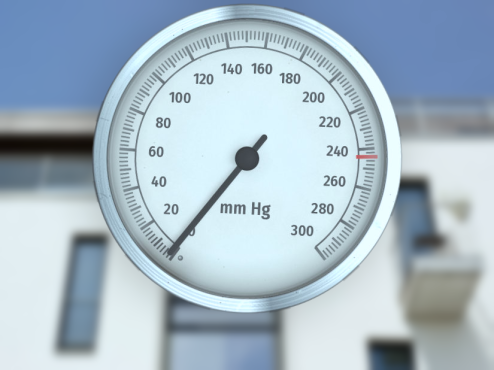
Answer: 2mmHg
